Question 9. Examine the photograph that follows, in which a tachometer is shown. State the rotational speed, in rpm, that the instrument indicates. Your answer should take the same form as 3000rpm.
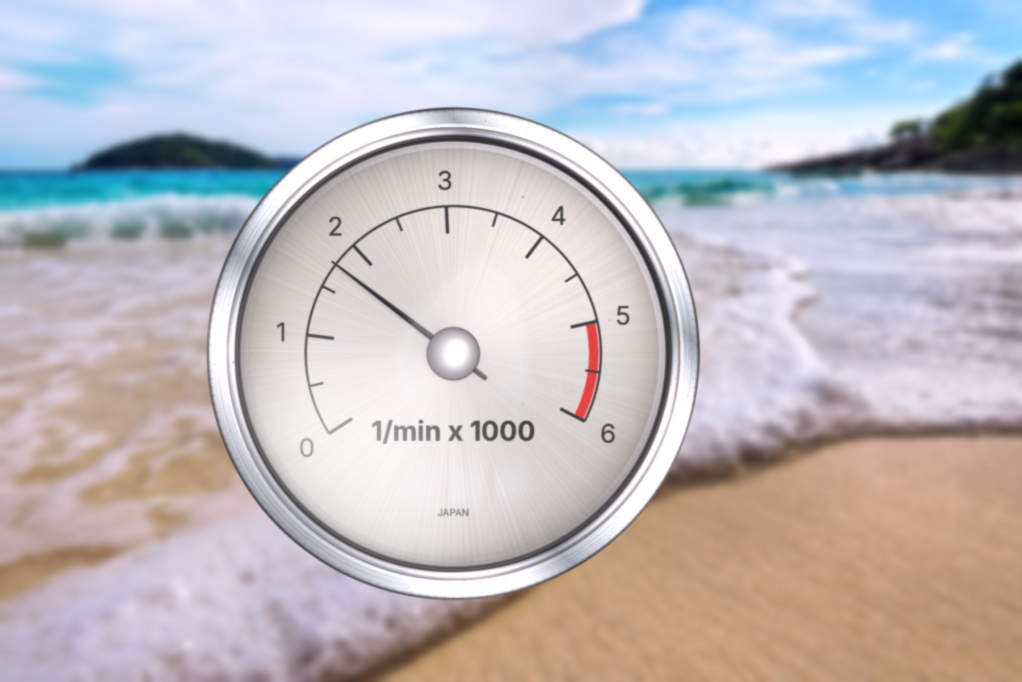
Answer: 1750rpm
